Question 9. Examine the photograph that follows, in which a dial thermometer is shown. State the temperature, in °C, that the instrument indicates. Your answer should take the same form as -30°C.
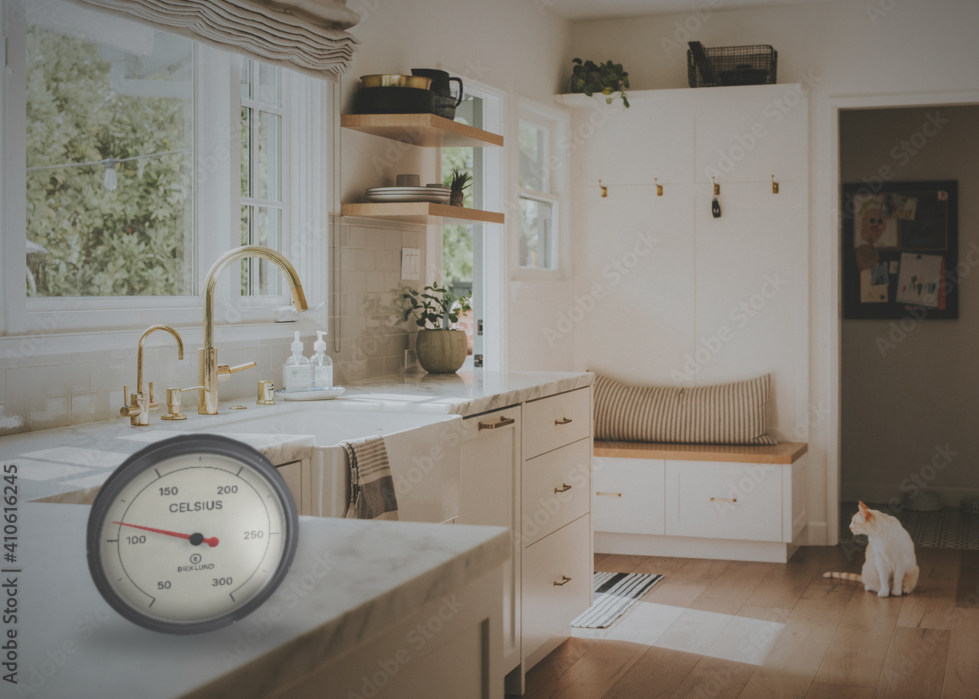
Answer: 112.5°C
